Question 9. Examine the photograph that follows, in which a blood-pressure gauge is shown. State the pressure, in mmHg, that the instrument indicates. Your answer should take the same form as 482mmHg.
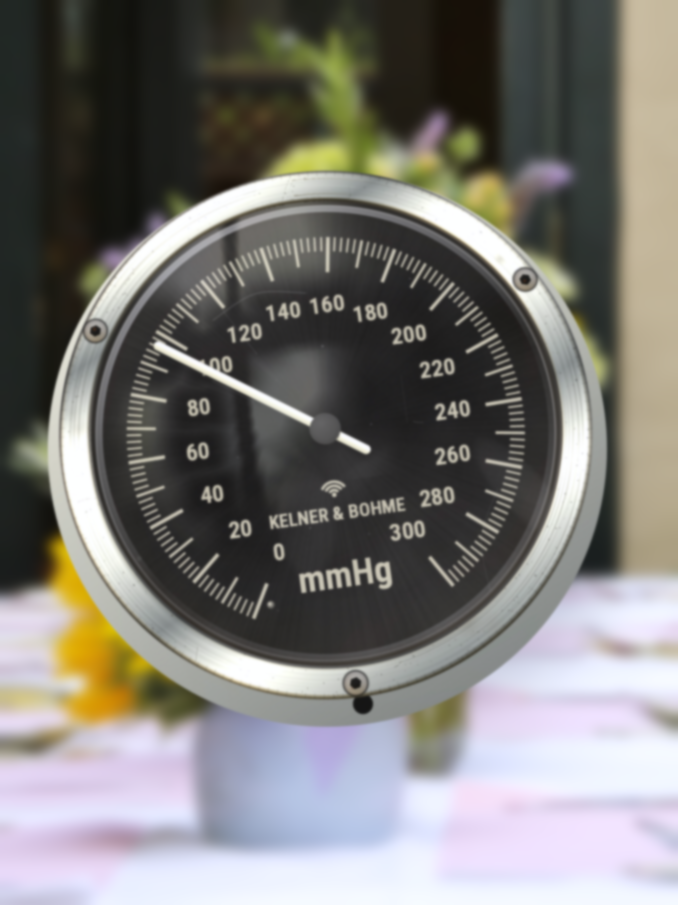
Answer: 96mmHg
